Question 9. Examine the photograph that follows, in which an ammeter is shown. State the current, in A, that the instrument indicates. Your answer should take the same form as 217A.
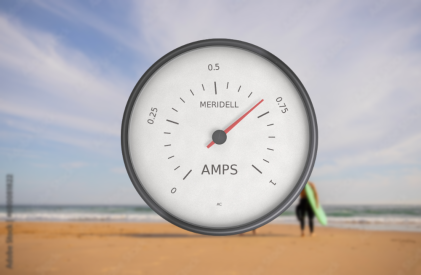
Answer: 0.7A
